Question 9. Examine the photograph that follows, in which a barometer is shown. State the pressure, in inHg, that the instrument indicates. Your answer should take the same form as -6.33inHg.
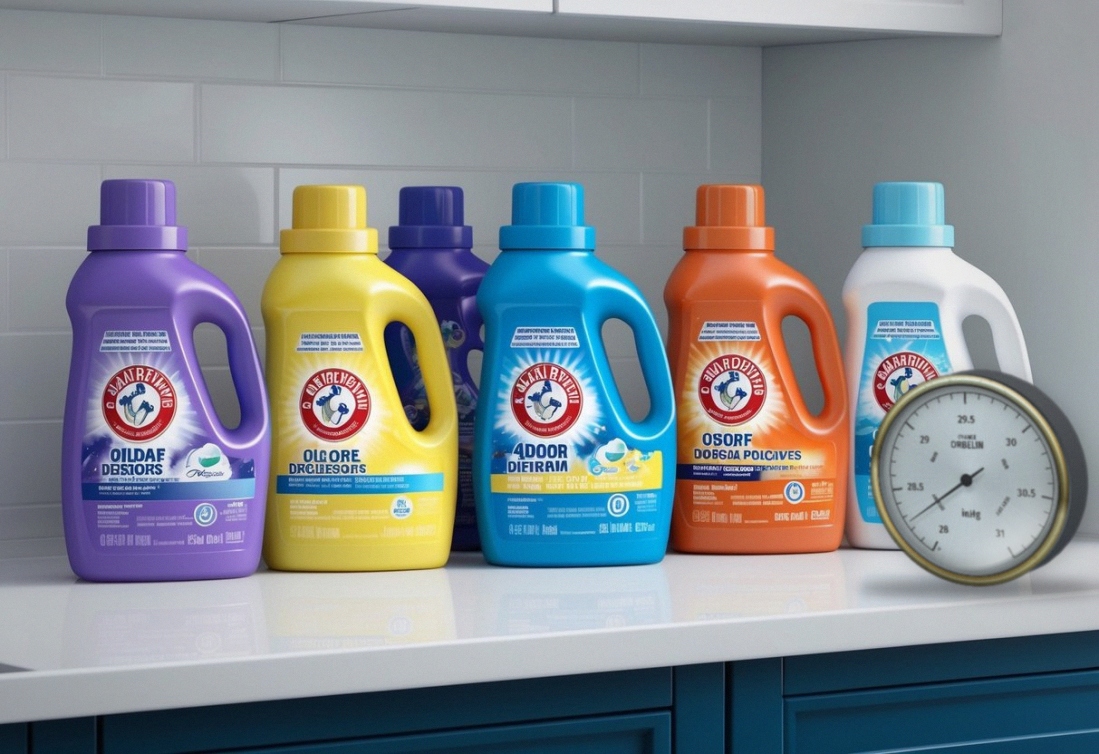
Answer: 28.25inHg
